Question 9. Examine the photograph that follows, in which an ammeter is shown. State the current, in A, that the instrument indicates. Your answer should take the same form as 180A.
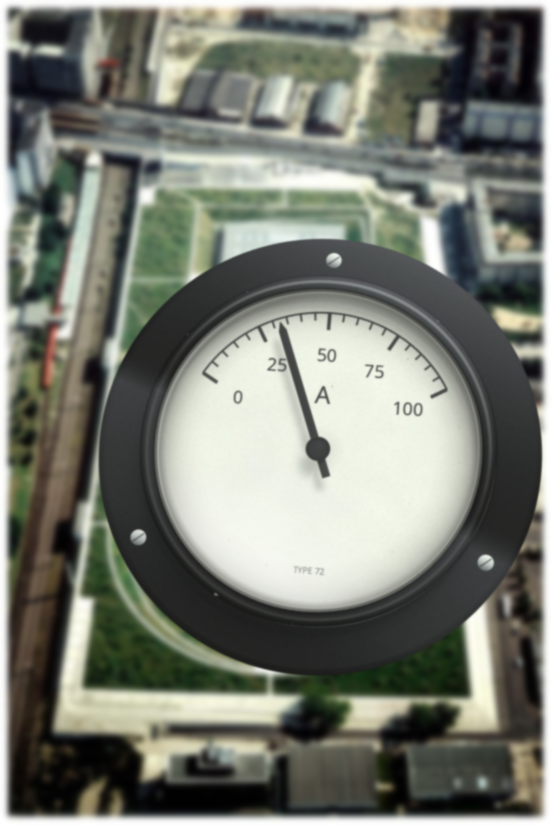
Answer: 32.5A
